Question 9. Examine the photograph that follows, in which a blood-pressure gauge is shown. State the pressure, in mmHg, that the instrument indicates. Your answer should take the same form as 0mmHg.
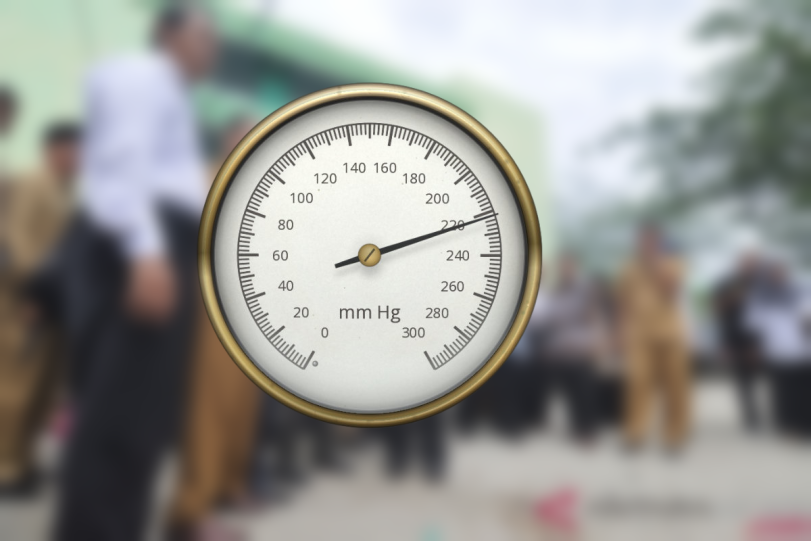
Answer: 222mmHg
